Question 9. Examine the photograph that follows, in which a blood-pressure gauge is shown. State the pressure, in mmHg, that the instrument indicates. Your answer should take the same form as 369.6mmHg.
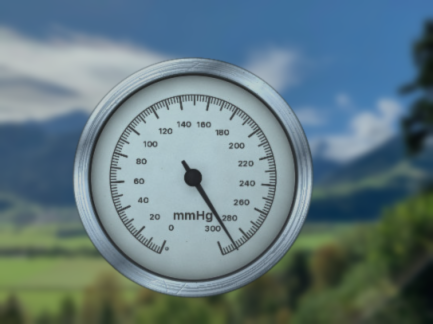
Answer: 290mmHg
